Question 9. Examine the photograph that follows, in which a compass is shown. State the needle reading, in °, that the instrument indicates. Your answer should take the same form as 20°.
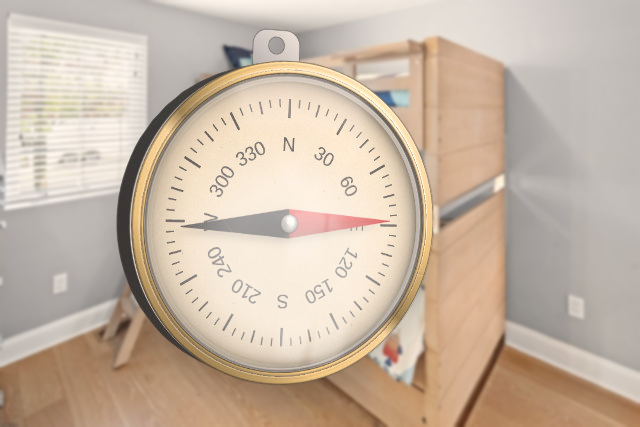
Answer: 87.5°
